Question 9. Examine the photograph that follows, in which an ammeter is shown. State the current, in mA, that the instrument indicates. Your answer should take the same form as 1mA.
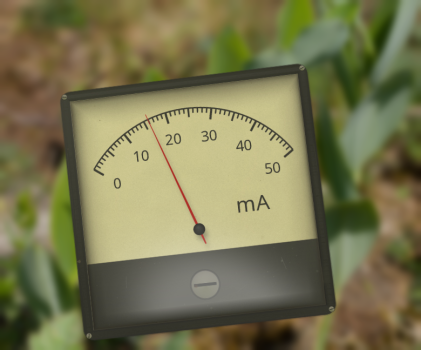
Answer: 16mA
